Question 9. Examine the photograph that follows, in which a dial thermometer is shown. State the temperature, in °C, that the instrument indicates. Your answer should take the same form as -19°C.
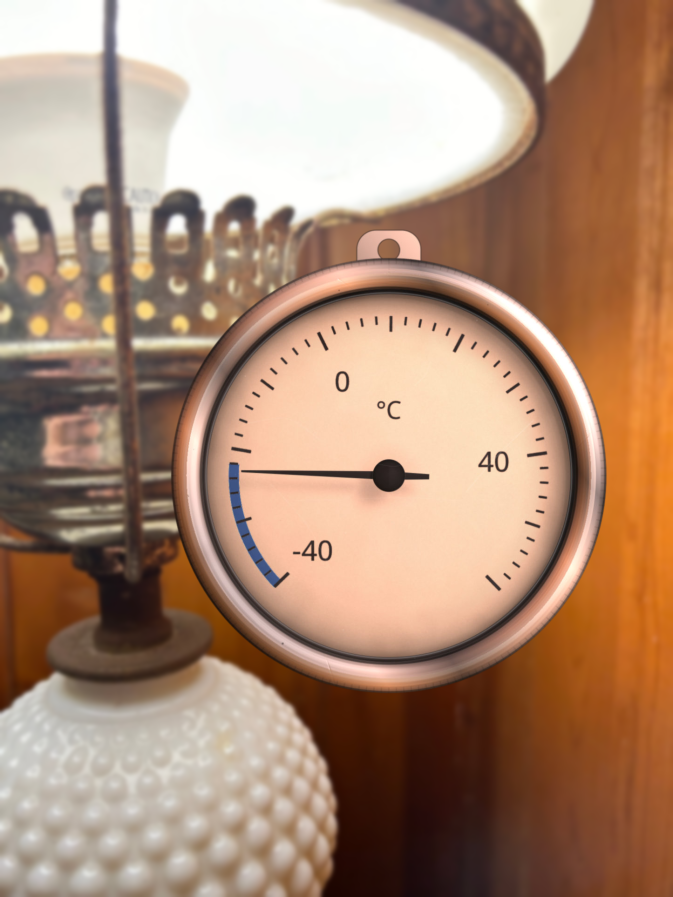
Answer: -23°C
